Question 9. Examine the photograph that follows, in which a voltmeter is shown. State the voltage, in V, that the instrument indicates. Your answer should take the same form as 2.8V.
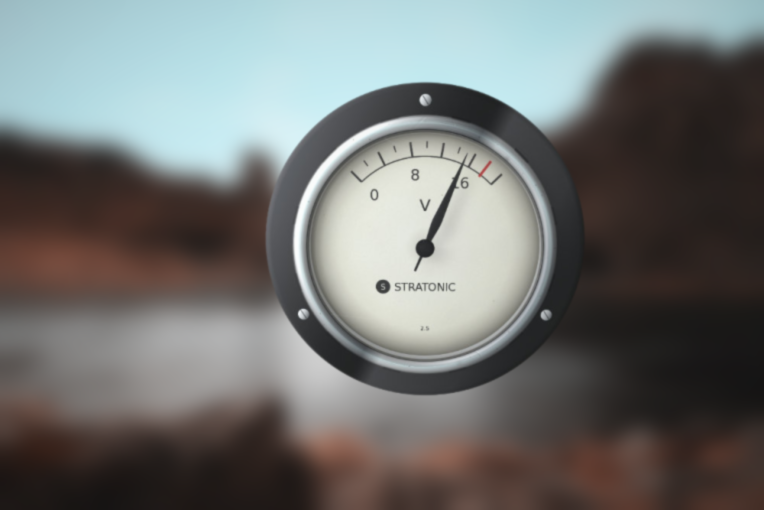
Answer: 15V
